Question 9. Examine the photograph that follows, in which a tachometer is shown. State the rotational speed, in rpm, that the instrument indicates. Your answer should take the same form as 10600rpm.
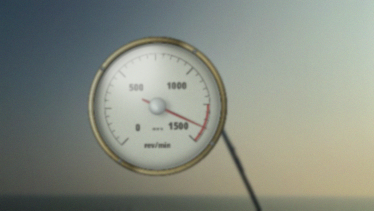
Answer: 1400rpm
